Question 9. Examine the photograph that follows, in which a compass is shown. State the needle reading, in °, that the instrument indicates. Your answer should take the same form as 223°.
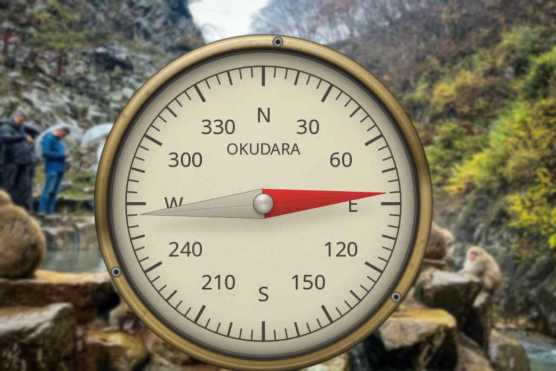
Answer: 85°
